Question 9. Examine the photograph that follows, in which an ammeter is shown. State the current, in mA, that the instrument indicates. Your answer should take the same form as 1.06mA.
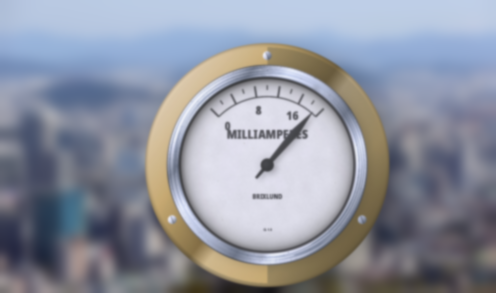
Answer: 19mA
